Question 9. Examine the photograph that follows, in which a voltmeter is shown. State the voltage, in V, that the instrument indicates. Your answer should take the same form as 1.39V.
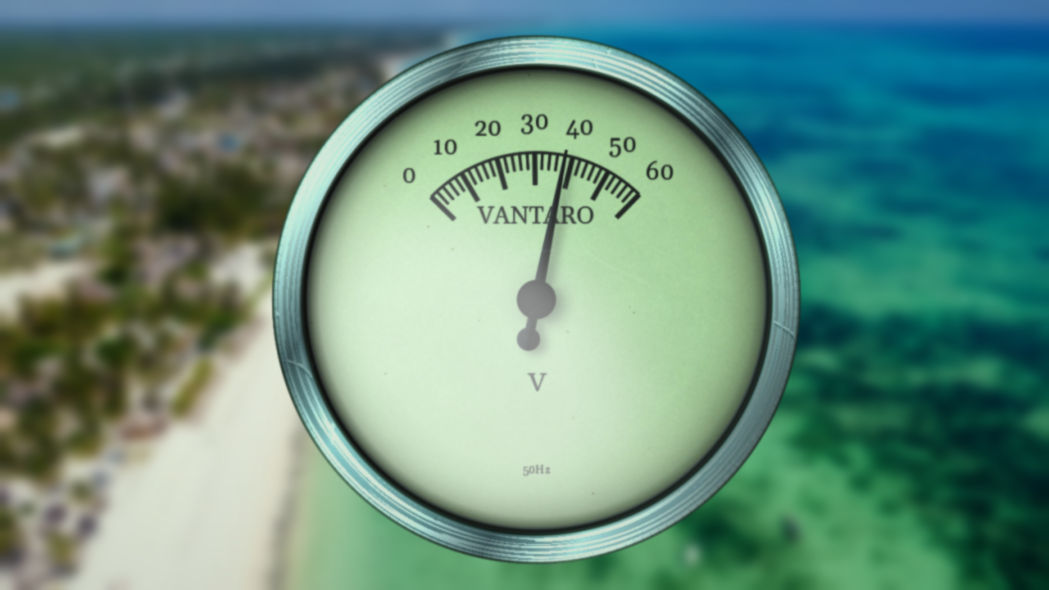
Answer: 38V
